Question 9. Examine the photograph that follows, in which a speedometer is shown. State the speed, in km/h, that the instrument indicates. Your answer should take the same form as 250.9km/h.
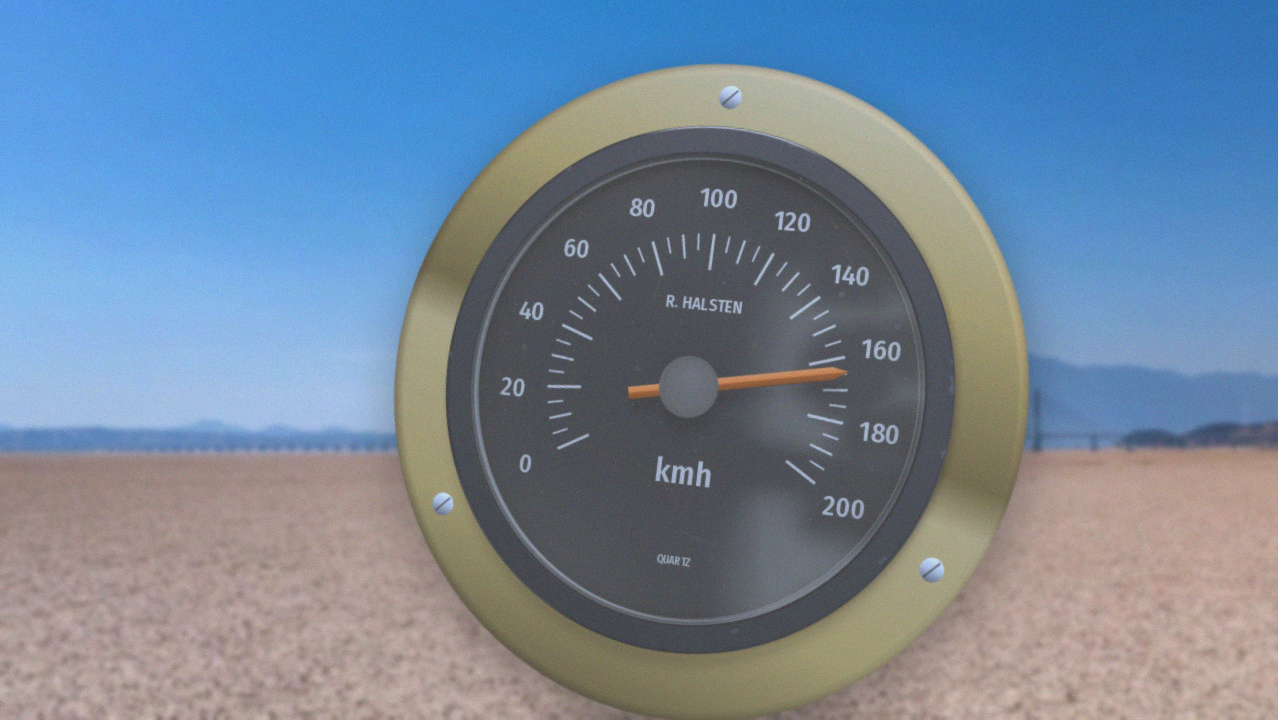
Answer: 165km/h
